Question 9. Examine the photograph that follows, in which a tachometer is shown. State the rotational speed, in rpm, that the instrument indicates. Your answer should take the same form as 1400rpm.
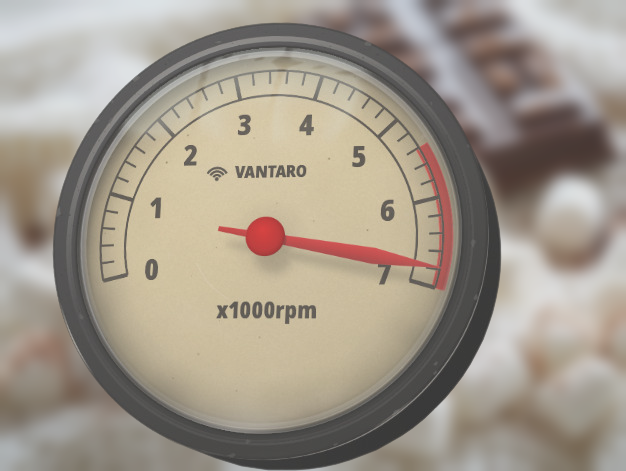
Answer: 6800rpm
